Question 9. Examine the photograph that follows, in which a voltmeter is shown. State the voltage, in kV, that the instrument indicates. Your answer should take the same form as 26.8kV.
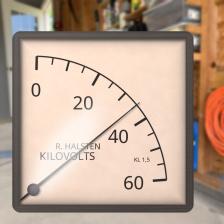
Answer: 35kV
